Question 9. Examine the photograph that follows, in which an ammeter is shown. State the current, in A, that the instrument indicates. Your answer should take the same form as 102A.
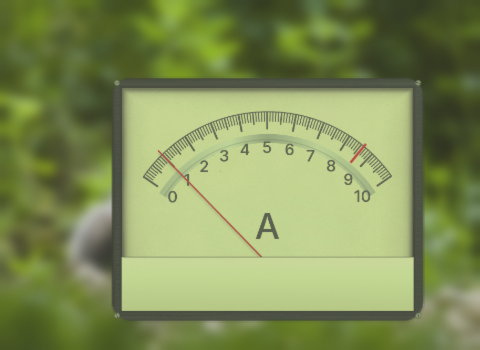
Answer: 1A
